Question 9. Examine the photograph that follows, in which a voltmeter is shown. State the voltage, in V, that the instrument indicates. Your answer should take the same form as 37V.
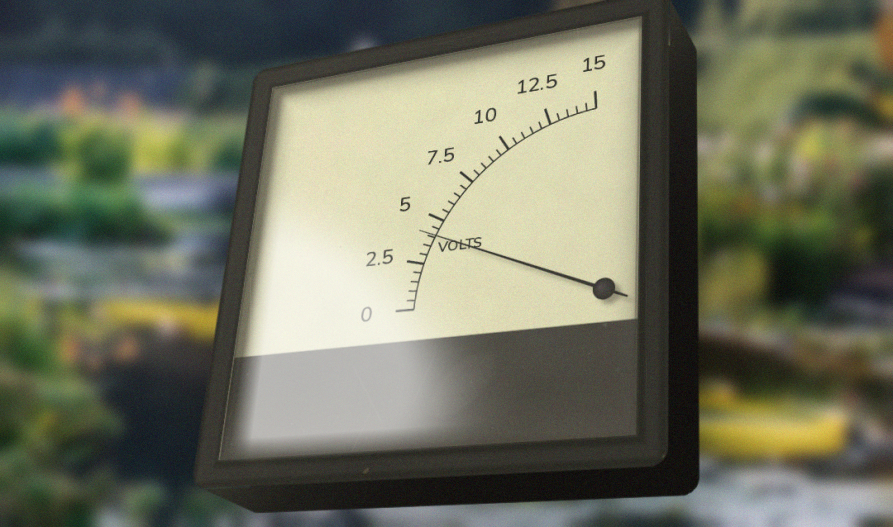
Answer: 4V
